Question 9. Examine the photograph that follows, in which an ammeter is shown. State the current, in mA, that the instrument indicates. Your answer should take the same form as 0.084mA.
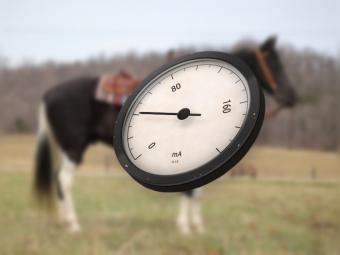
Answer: 40mA
